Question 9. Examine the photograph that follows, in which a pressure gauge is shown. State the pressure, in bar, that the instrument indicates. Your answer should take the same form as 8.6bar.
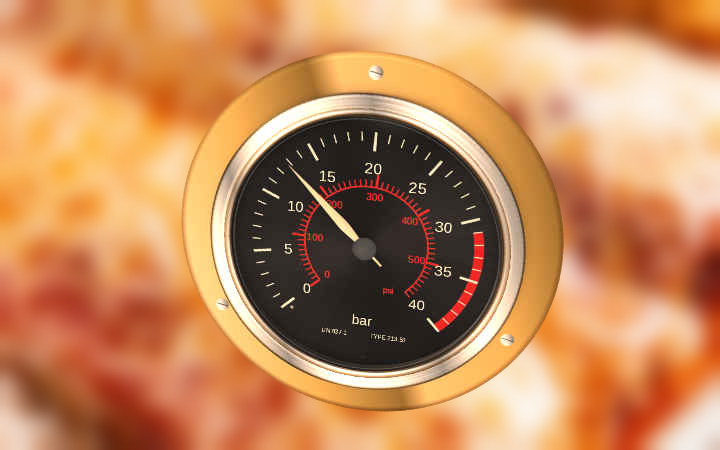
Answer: 13bar
